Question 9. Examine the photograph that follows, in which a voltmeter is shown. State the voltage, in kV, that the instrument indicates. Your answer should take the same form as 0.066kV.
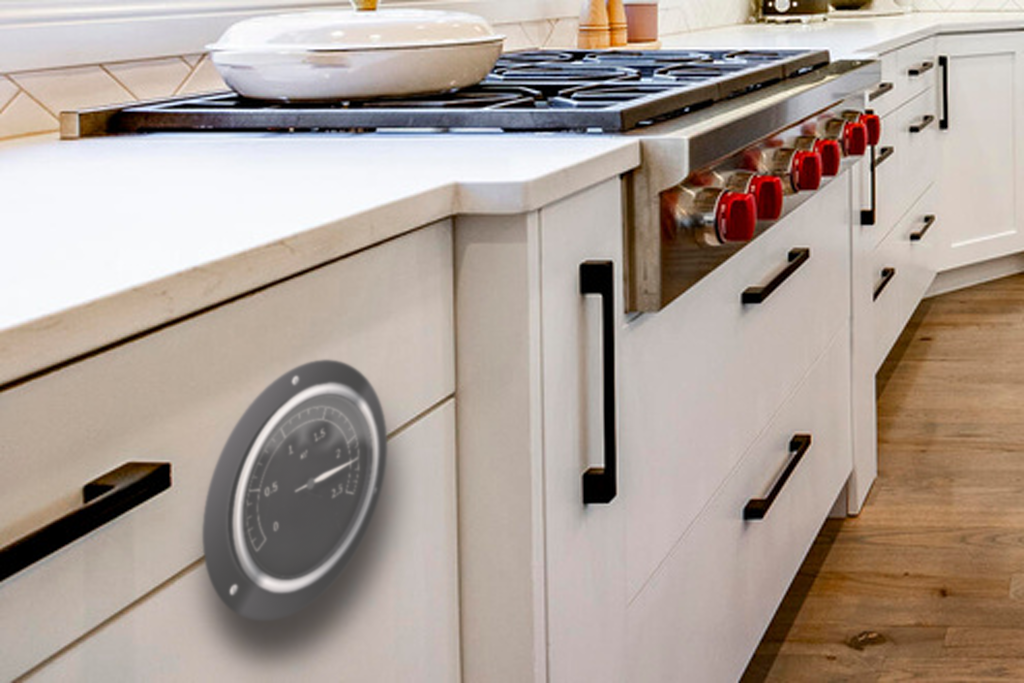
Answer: 2.2kV
